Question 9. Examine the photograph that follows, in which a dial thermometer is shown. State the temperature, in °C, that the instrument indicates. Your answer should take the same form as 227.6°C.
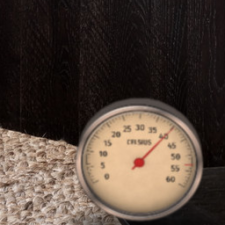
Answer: 40°C
